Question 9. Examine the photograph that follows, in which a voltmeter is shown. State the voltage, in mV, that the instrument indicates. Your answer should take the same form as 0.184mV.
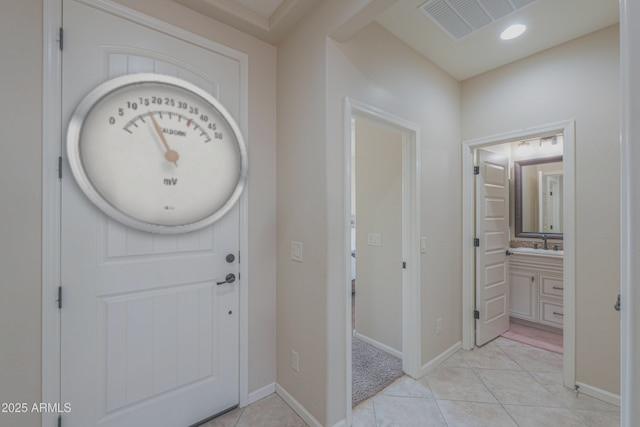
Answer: 15mV
